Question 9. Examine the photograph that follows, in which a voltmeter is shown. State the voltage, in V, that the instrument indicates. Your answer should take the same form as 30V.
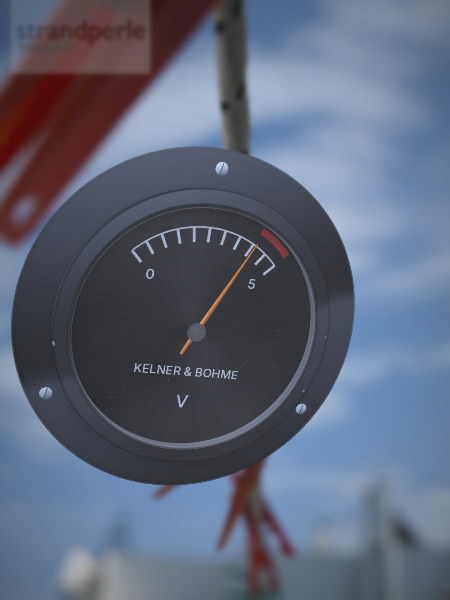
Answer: 4V
